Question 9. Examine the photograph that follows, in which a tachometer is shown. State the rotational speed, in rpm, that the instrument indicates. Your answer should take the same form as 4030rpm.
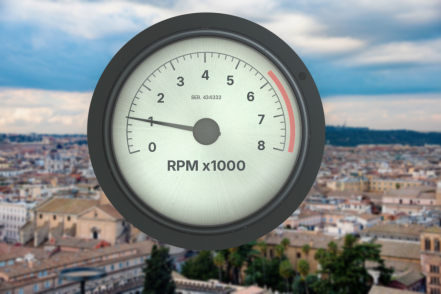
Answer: 1000rpm
